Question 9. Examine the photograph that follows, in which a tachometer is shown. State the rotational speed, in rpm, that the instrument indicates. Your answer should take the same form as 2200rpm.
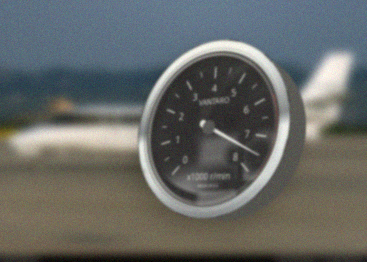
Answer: 7500rpm
